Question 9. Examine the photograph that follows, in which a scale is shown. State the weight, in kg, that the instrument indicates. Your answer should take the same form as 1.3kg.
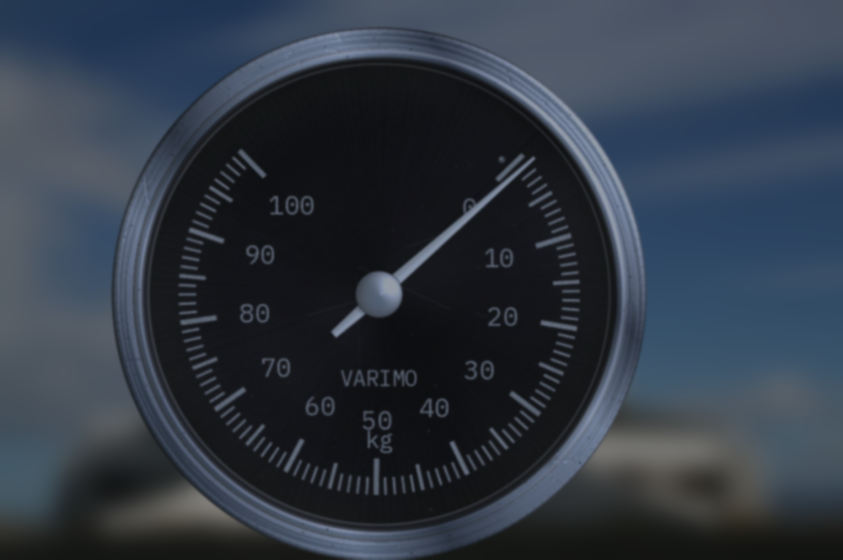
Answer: 1kg
